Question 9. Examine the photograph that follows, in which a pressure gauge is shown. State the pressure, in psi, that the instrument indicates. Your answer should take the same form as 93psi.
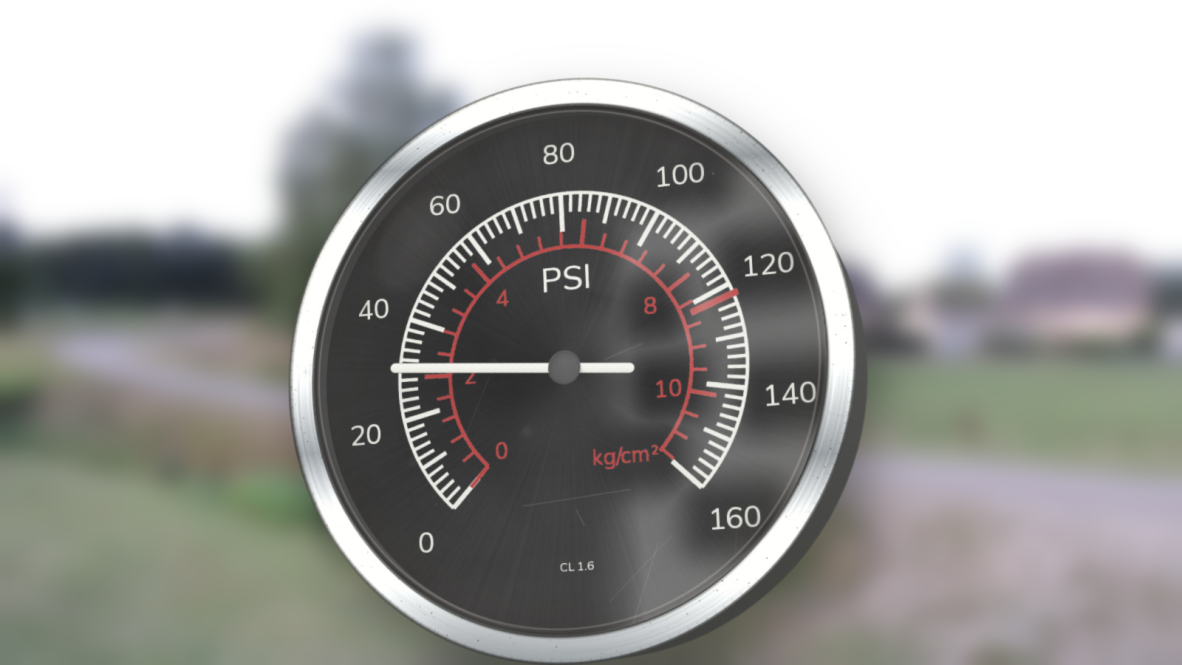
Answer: 30psi
